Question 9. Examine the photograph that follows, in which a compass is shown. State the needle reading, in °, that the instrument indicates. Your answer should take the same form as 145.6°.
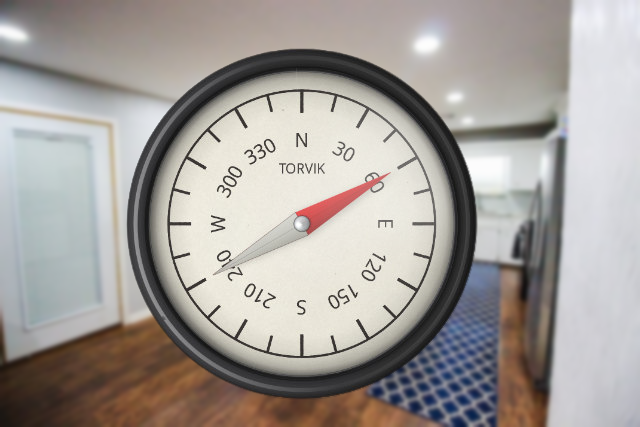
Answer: 60°
